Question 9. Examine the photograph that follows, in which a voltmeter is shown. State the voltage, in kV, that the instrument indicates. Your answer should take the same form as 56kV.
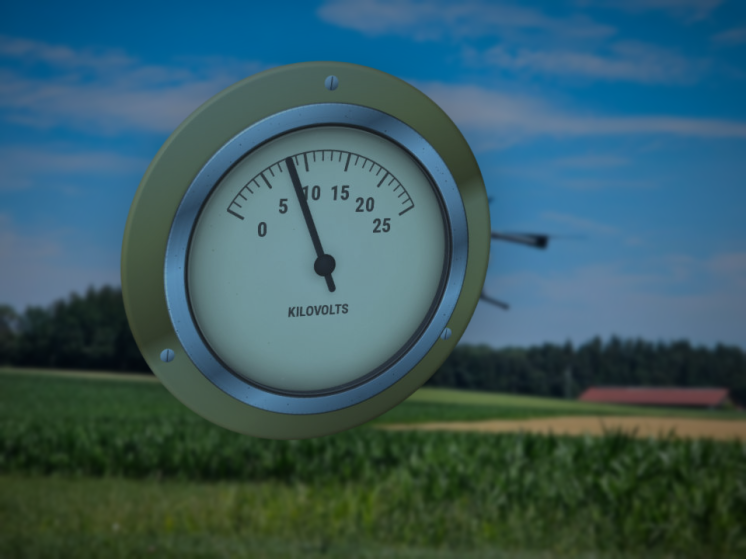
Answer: 8kV
